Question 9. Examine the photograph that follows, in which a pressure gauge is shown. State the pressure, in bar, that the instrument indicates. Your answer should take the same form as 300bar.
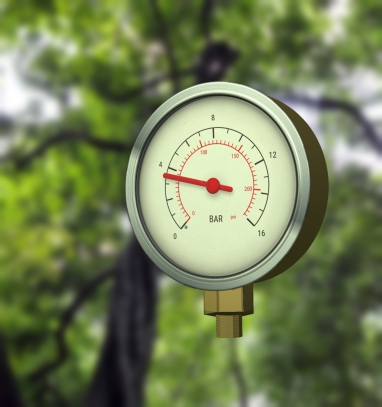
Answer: 3.5bar
